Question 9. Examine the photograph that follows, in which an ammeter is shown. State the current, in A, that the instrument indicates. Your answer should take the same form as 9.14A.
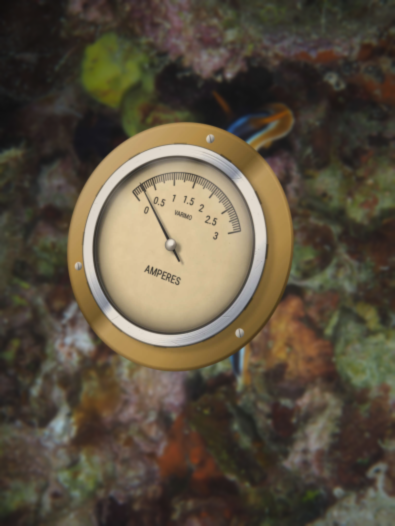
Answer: 0.25A
